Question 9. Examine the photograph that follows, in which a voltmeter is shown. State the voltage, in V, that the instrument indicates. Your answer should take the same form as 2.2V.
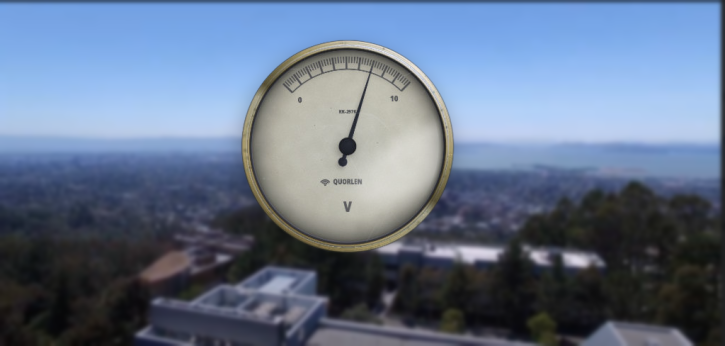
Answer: 7V
